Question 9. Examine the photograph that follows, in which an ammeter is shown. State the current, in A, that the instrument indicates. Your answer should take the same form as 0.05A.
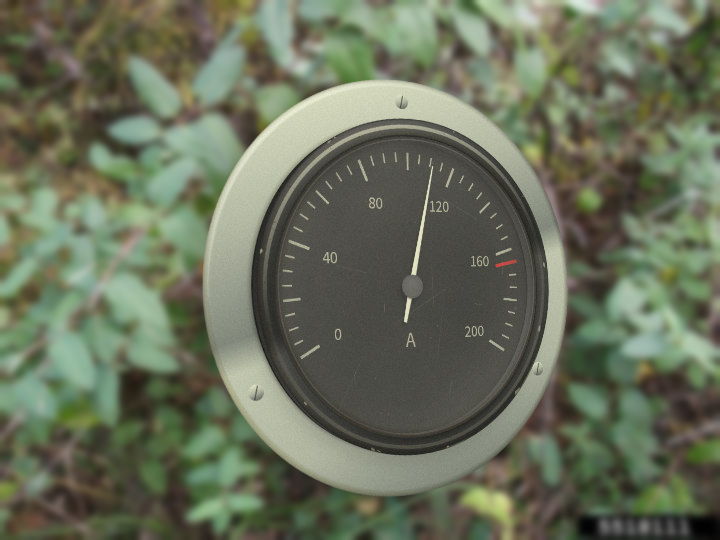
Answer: 110A
